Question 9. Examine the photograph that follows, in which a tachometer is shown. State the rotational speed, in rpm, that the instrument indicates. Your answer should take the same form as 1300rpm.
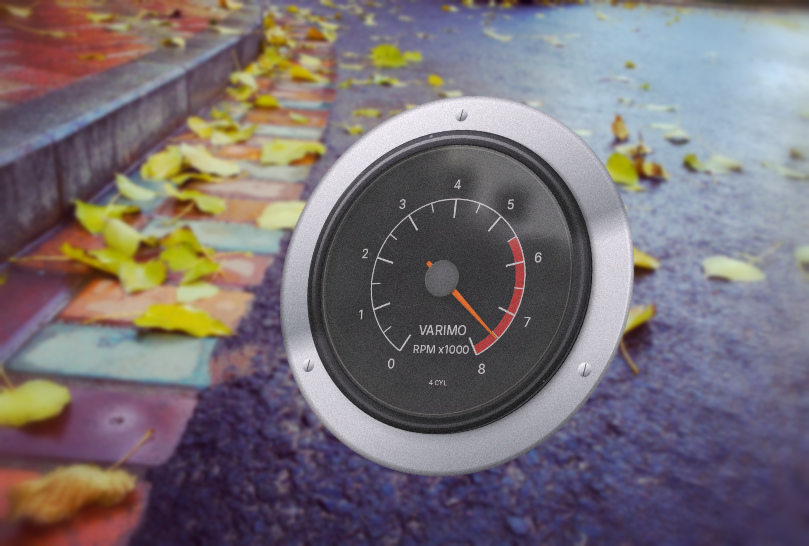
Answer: 7500rpm
